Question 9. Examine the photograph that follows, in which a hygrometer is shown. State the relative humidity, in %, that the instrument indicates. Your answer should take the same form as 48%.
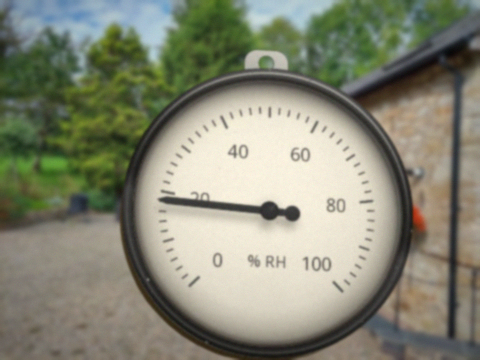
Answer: 18%
